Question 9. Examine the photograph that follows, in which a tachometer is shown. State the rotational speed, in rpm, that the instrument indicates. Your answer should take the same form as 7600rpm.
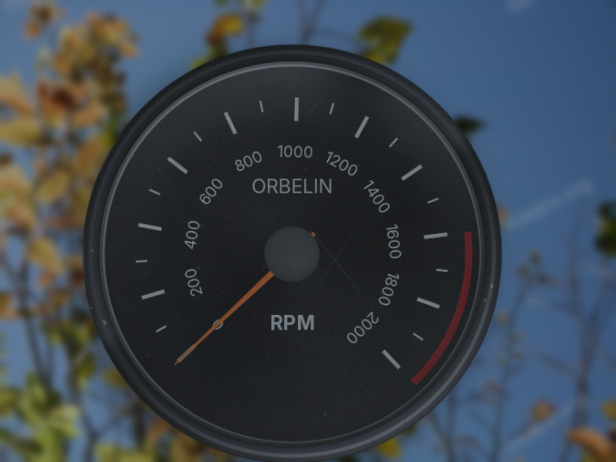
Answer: 0rpm
